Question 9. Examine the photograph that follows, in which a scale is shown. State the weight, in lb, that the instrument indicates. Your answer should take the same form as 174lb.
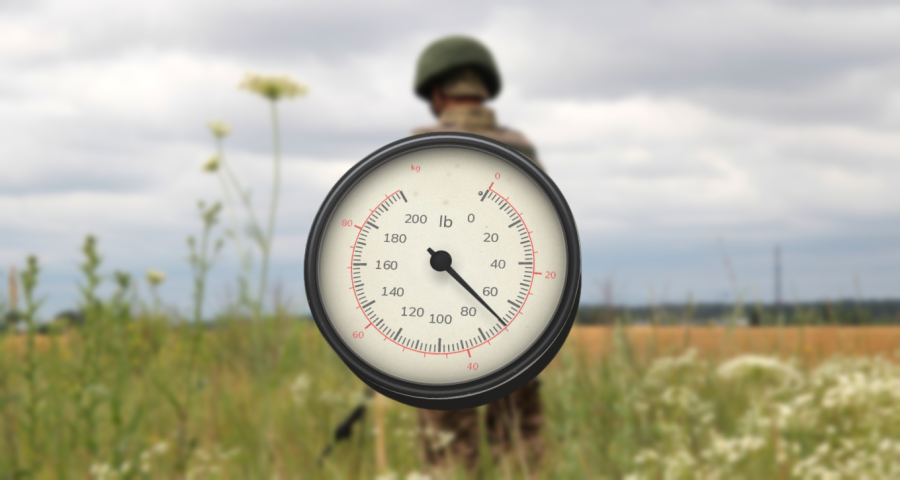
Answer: 70lb
